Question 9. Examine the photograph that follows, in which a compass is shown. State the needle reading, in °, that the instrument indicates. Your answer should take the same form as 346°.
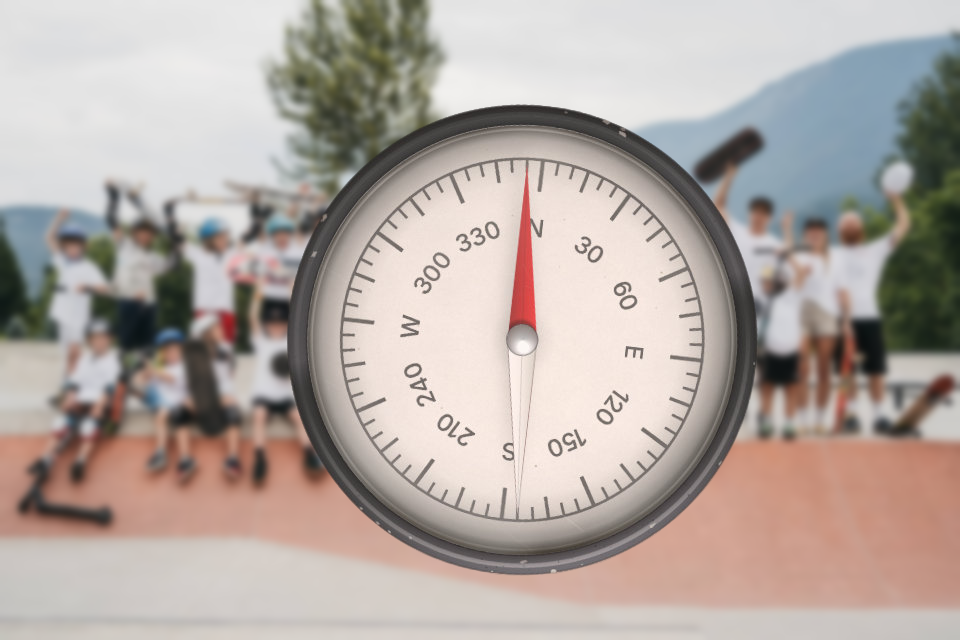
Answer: 355°
